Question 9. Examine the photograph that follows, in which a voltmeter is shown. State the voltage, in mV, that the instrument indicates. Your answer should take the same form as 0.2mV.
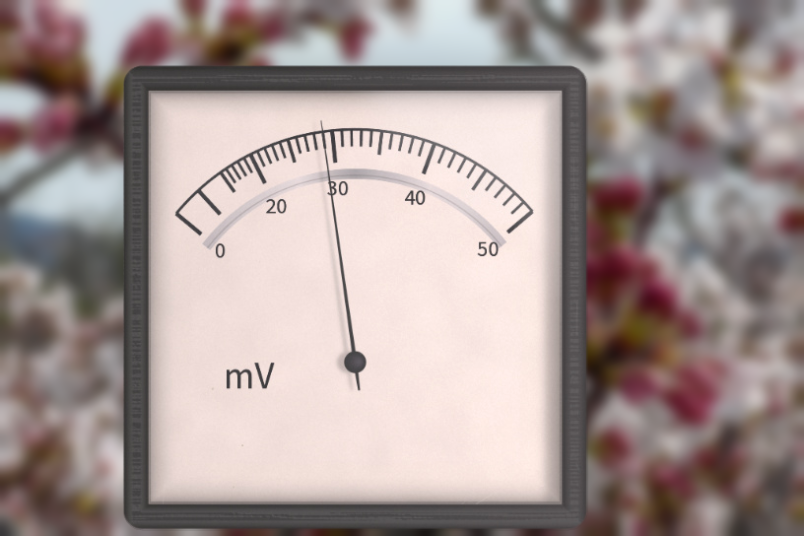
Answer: 29mV
